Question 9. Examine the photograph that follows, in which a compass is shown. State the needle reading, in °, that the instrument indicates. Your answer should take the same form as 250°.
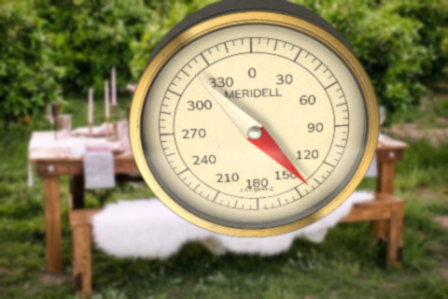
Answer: 140°
